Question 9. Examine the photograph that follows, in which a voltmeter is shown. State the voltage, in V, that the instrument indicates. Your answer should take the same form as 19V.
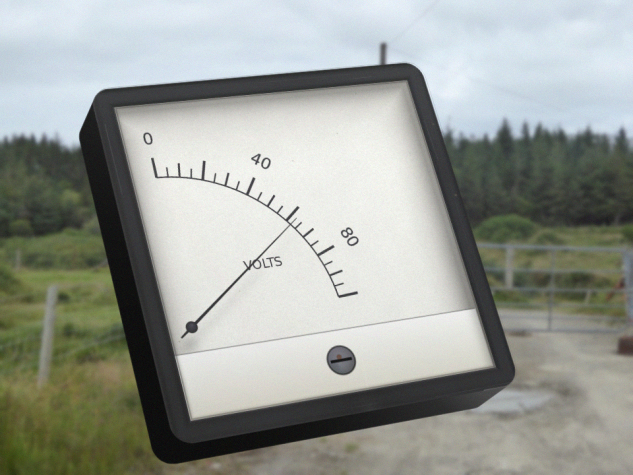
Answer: 62.5V
